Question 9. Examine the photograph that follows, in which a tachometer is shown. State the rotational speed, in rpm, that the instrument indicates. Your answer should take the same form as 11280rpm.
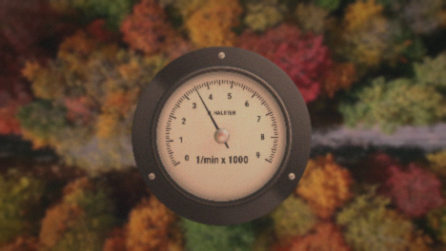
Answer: 3500rpm
